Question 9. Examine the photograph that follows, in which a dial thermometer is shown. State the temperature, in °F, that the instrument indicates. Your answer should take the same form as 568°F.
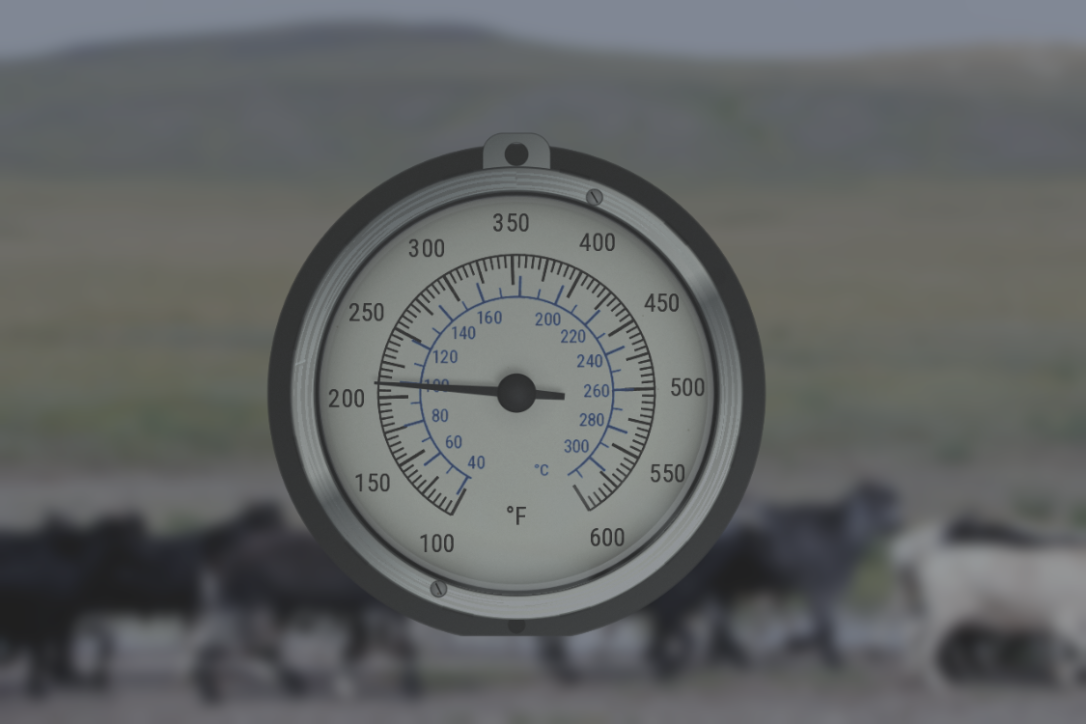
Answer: 210°F
